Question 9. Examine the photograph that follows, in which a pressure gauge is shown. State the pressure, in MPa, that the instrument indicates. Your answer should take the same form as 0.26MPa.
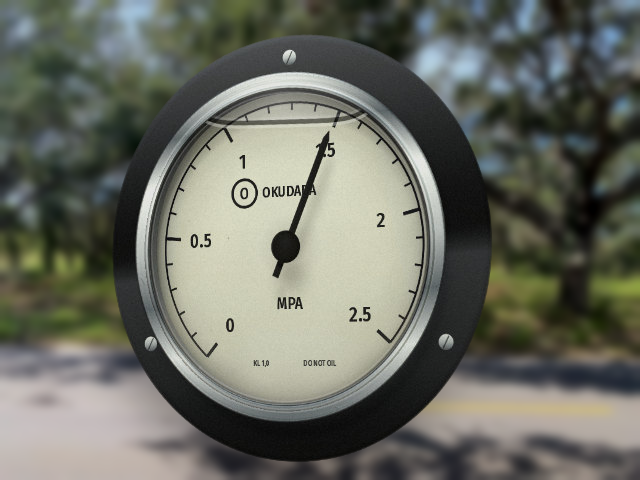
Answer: 1.5MPa
